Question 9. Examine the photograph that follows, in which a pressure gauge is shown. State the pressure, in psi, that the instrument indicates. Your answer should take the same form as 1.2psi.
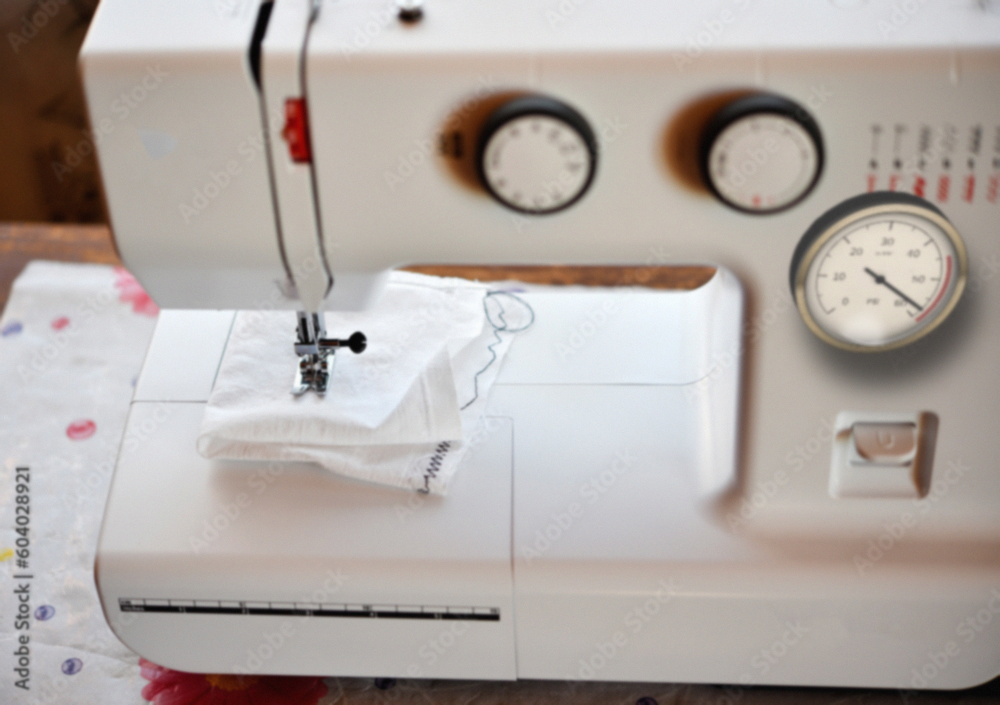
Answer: 57.5psi
